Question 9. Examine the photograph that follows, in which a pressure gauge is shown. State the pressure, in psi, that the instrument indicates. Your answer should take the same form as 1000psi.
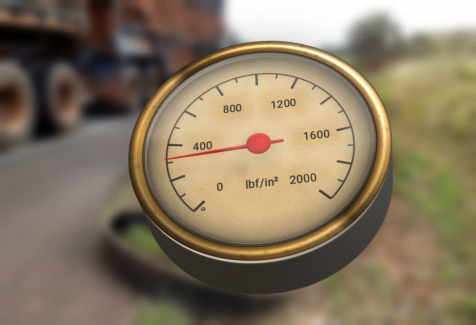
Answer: 300psi
